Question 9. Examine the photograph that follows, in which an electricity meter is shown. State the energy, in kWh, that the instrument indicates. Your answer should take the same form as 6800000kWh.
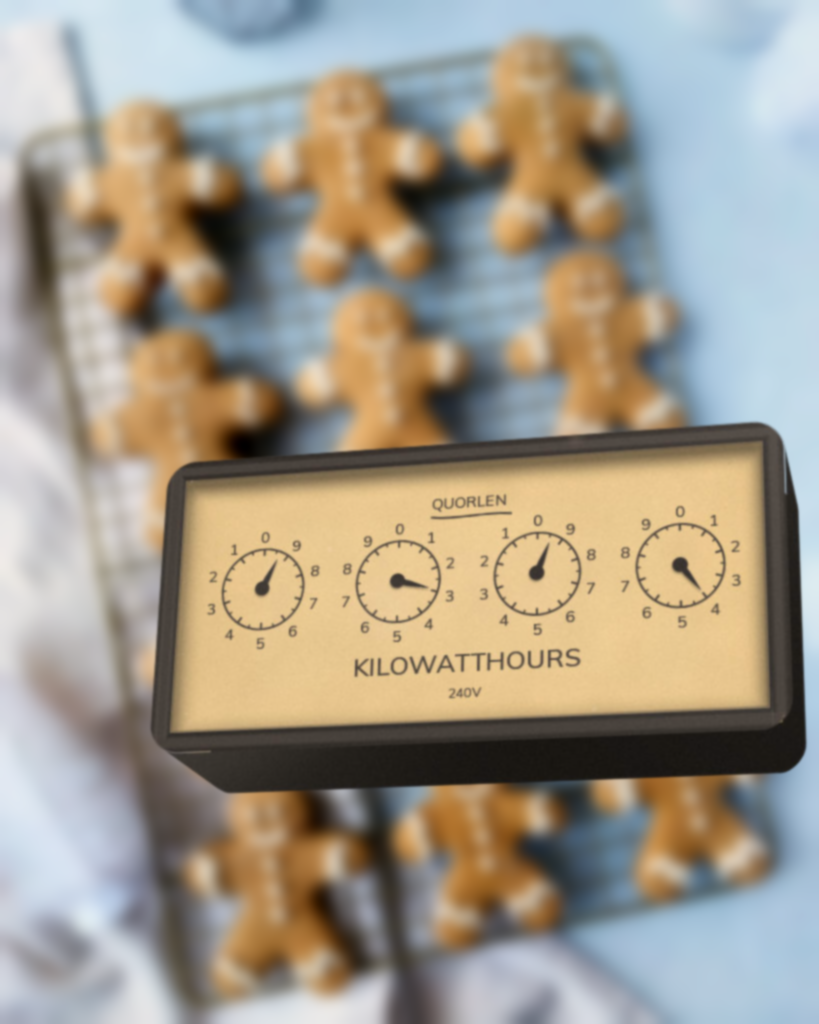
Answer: 9294kWh
